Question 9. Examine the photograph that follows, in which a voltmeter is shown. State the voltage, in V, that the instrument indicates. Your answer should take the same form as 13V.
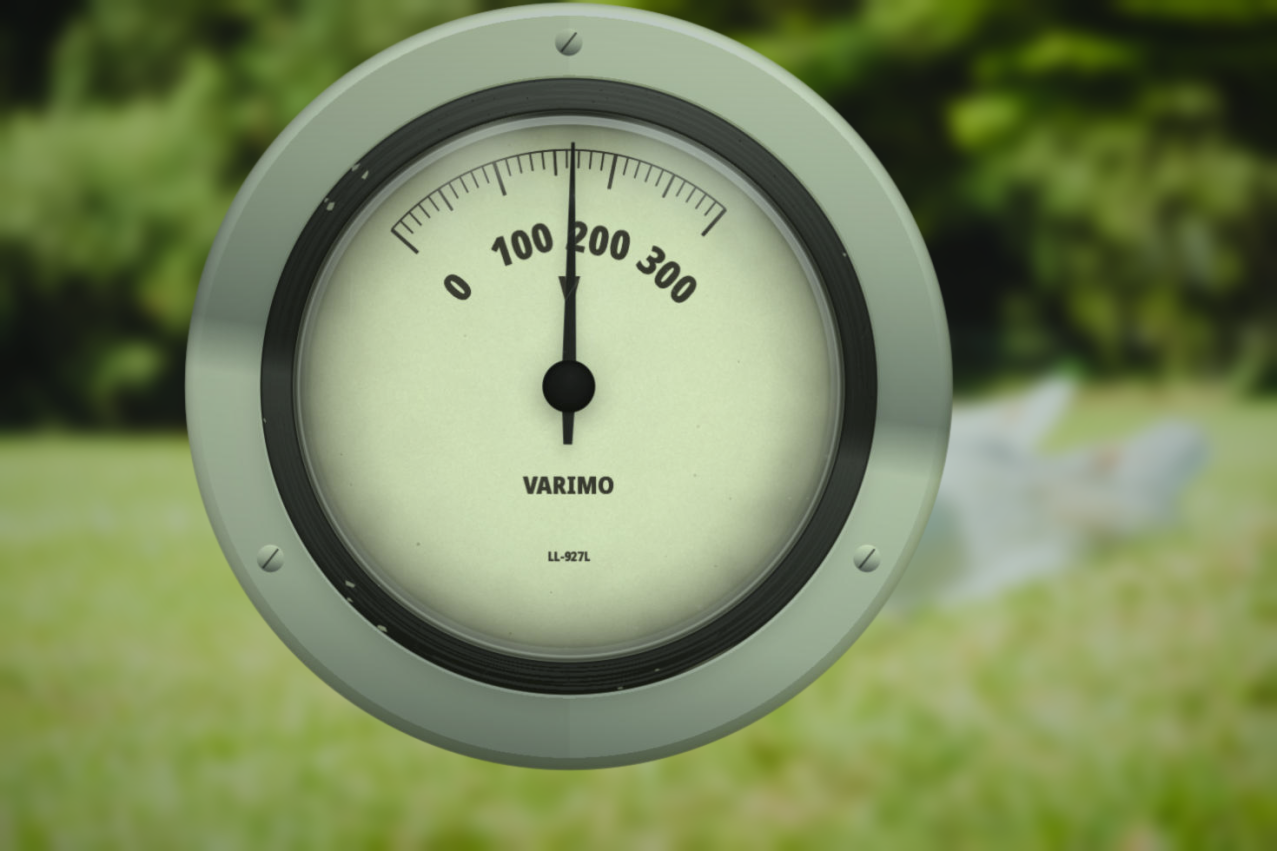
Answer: 165V
